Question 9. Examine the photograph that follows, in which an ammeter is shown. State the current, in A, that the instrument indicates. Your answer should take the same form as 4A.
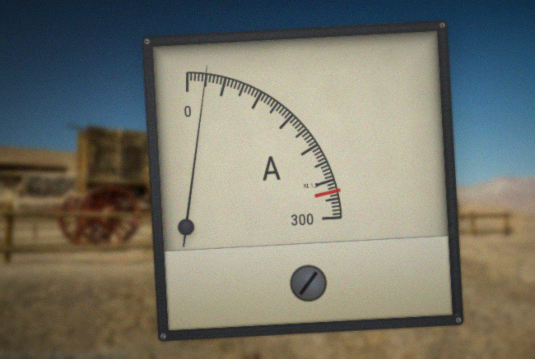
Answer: 25A
